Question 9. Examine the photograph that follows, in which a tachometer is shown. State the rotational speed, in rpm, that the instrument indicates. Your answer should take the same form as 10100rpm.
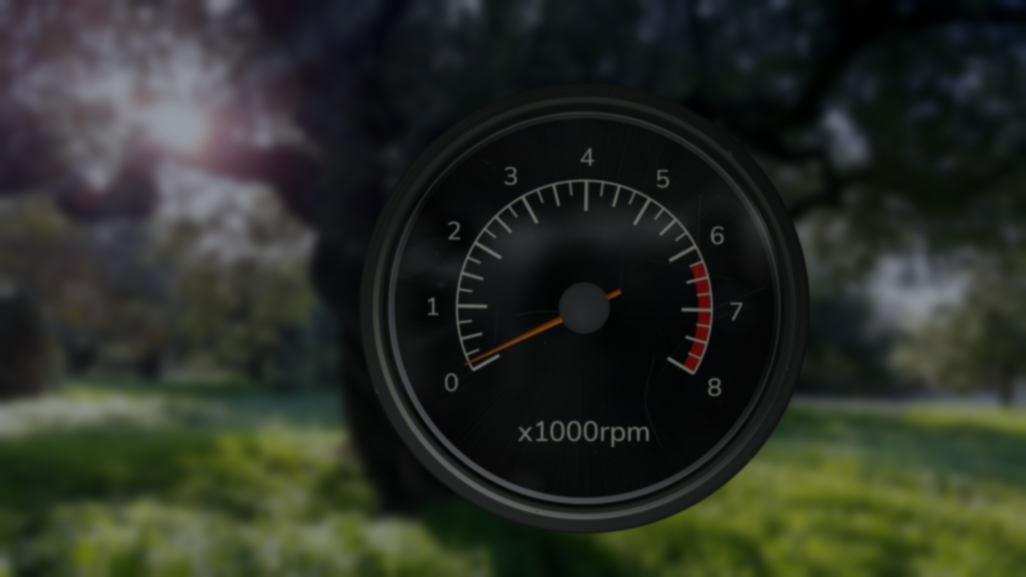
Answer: 125rpm
